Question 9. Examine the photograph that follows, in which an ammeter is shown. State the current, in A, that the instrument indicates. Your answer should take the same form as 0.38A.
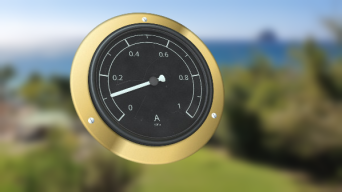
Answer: 0.1A
